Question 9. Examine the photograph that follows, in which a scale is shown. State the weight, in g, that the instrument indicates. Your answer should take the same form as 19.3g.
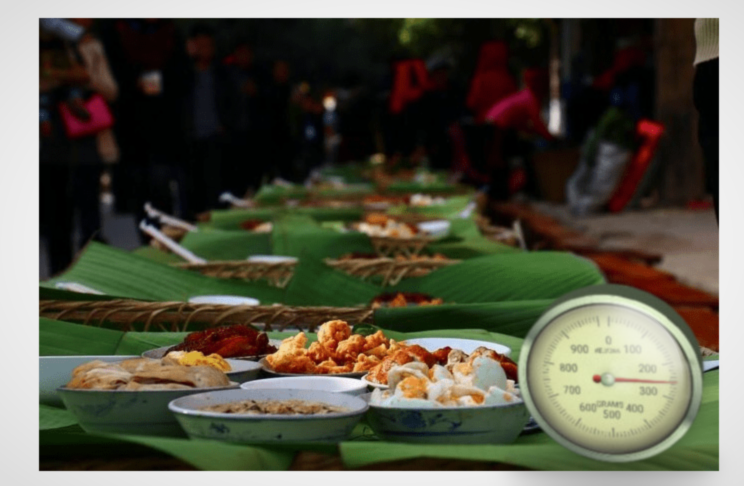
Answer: 250g
